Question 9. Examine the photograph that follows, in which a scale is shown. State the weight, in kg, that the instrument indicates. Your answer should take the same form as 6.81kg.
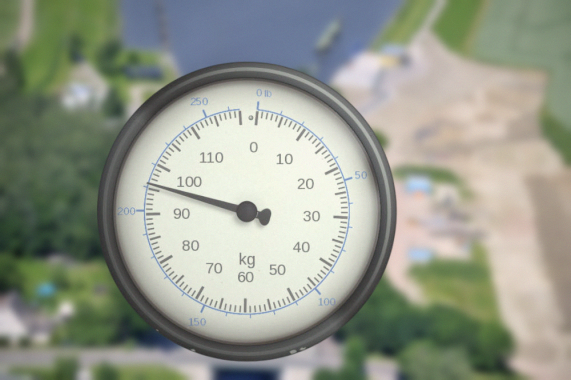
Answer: 96kg
